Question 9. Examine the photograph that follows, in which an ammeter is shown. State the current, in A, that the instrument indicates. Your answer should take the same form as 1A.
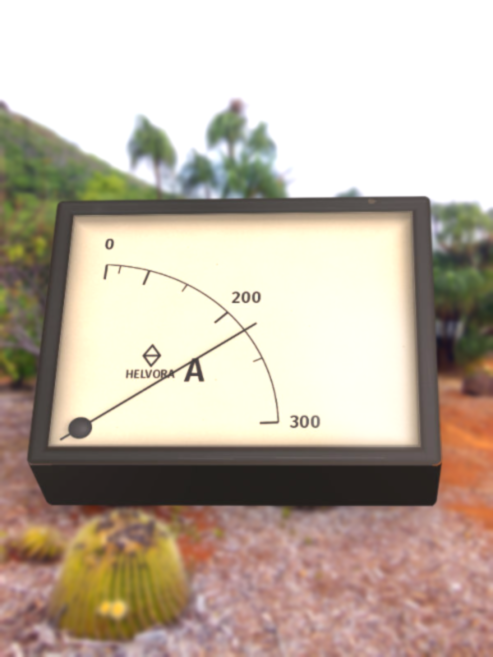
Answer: 225A
